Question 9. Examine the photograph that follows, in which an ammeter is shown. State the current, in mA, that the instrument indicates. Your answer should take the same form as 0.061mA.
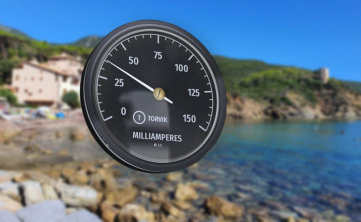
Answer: 35mA
